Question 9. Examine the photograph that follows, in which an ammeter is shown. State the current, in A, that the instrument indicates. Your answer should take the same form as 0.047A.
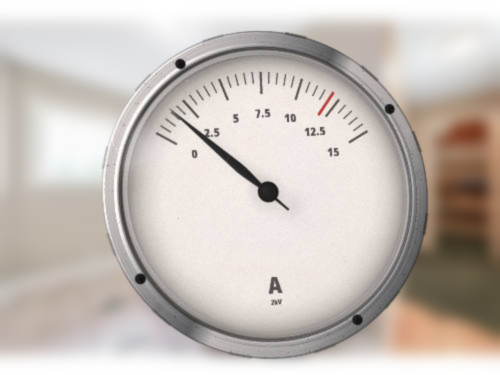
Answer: 1.5A
